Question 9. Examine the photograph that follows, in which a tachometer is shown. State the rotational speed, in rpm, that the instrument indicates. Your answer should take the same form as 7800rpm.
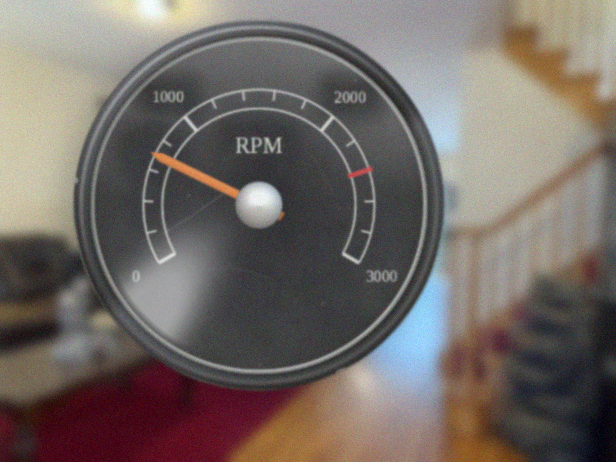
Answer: 700rpm
